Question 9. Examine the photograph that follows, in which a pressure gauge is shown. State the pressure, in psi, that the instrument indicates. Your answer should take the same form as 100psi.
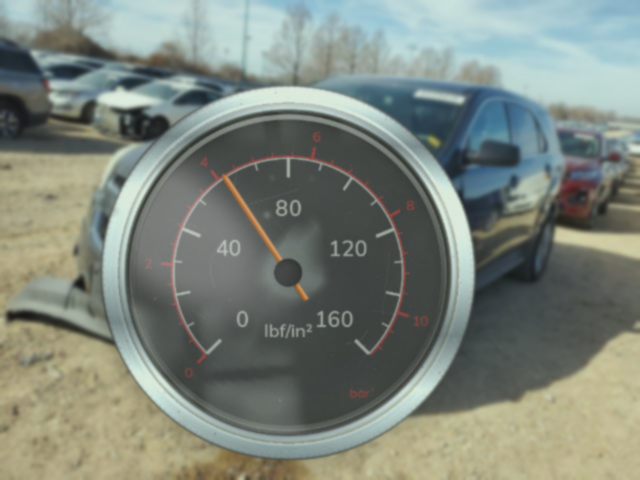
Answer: 60psi
